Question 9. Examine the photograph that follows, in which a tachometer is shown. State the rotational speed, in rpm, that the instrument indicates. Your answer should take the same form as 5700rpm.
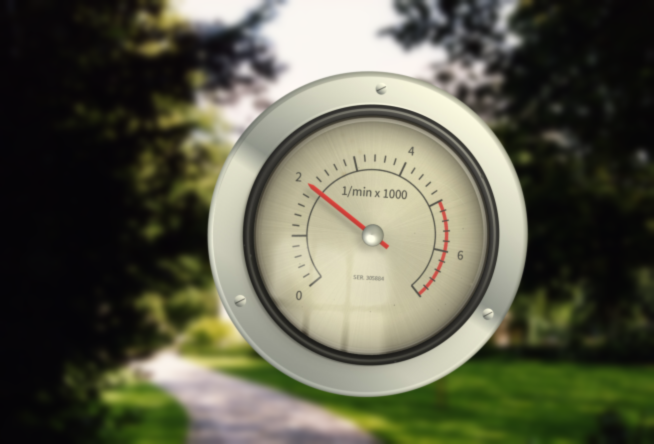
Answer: 2000rpm
